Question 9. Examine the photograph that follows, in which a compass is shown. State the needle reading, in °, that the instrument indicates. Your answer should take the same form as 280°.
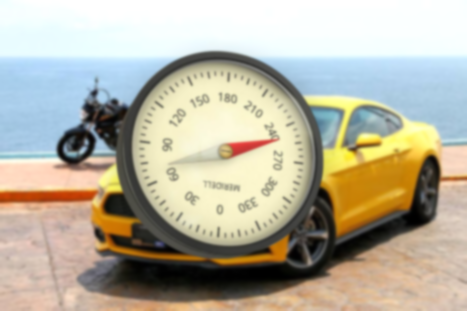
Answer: 250°
